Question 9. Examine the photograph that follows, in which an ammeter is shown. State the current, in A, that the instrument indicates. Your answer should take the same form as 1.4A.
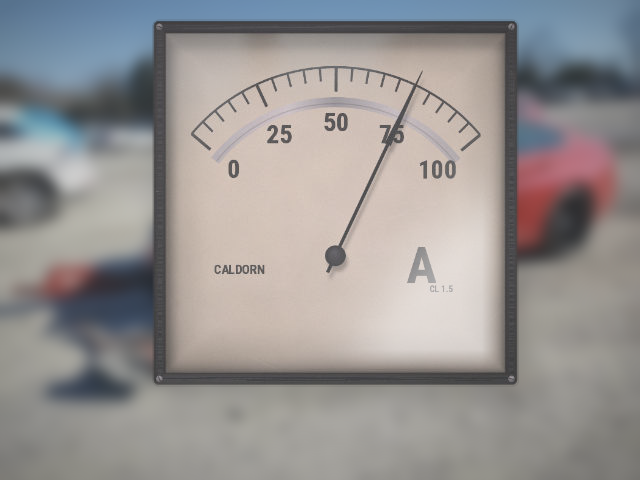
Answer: 75A
